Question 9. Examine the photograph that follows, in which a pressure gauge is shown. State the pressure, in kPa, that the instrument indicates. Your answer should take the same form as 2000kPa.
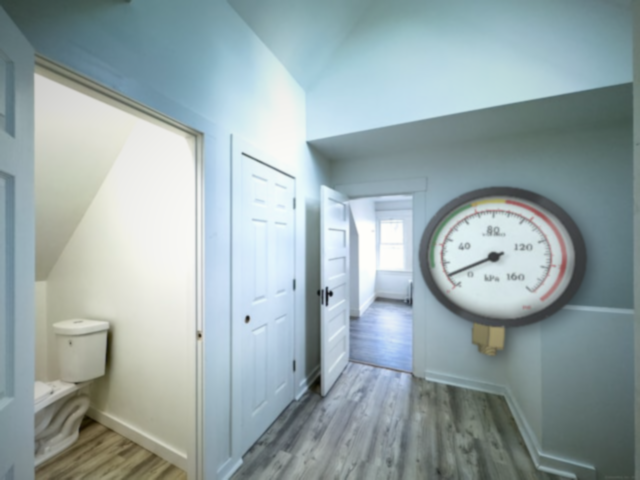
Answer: 10kPa
